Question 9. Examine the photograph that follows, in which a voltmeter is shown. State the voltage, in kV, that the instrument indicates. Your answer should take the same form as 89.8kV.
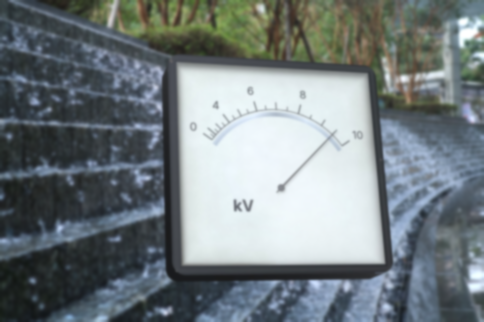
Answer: 9.5kV
